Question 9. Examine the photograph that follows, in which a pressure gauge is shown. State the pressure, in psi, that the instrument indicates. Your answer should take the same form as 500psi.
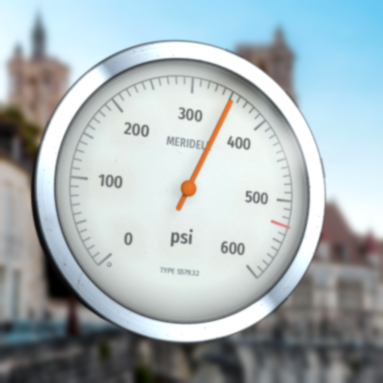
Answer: 350psi
